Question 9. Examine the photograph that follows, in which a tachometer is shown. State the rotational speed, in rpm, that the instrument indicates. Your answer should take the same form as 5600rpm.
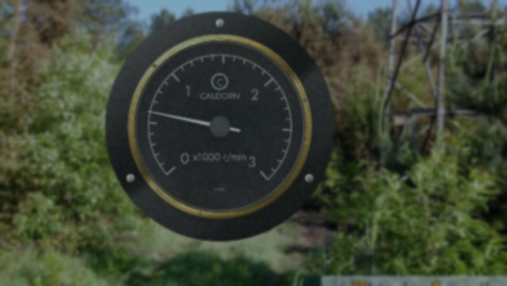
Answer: 600rpm
